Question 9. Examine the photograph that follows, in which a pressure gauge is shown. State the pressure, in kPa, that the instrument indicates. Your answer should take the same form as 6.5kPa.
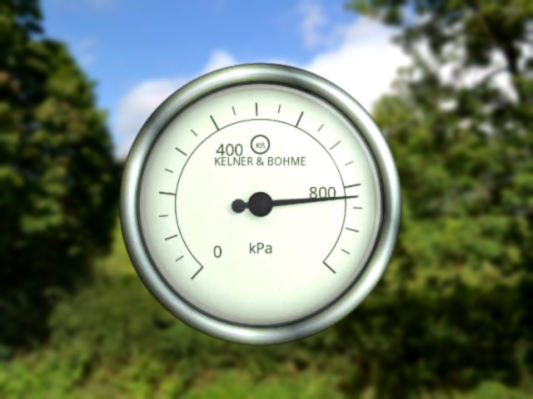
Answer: 825kPa
